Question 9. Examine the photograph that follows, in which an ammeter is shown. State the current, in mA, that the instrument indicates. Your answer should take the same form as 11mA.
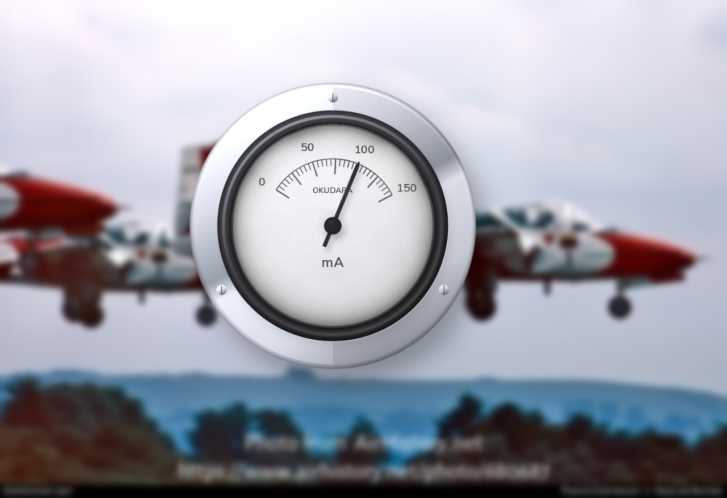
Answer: 100mA
